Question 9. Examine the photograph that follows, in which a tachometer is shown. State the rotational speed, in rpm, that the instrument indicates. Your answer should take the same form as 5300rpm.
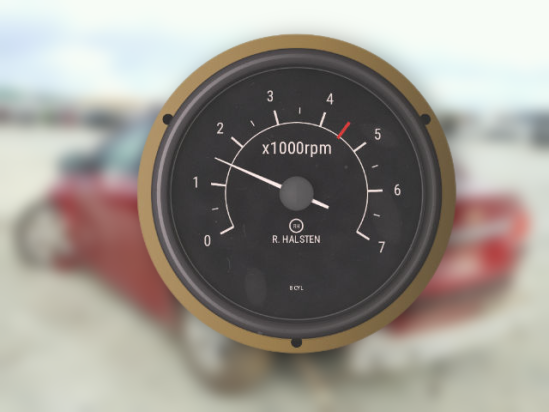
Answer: 1500rpm
